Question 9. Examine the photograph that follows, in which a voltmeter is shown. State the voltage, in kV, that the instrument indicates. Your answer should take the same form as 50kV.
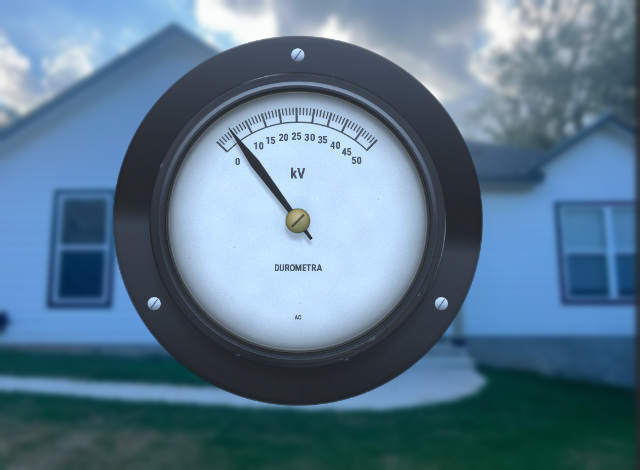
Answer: 5kV
